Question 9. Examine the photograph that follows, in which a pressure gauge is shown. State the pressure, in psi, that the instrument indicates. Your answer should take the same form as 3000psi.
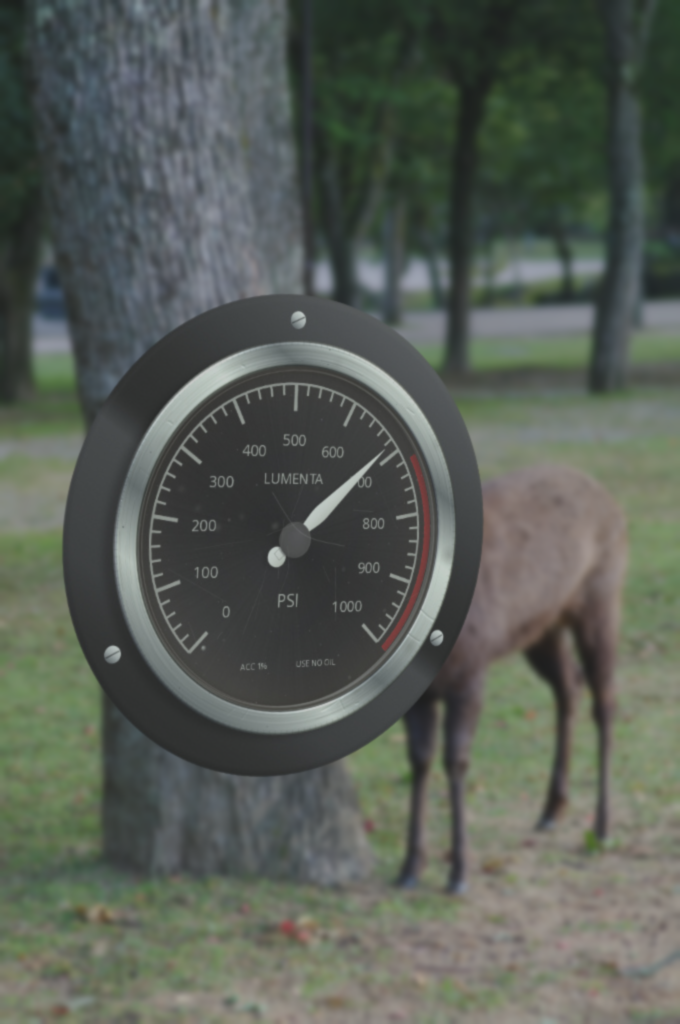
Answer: 680psi
